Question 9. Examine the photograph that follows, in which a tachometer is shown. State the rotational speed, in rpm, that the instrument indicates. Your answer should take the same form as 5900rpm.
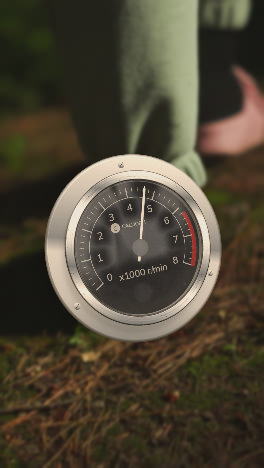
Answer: 4600rpm
